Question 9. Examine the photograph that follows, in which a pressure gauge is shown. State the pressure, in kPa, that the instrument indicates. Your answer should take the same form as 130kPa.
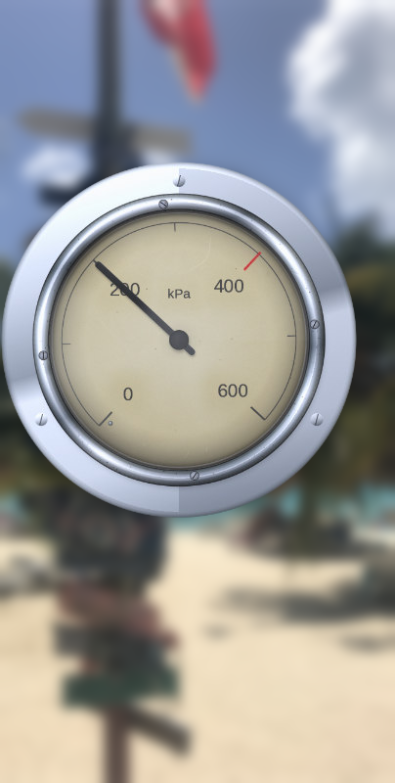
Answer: 200kPa
